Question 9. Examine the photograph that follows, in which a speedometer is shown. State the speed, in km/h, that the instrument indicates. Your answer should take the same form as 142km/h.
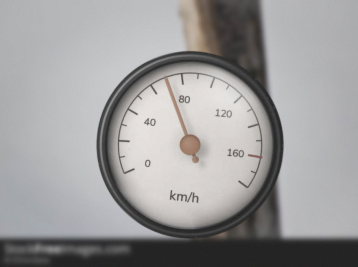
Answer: 70km/h
